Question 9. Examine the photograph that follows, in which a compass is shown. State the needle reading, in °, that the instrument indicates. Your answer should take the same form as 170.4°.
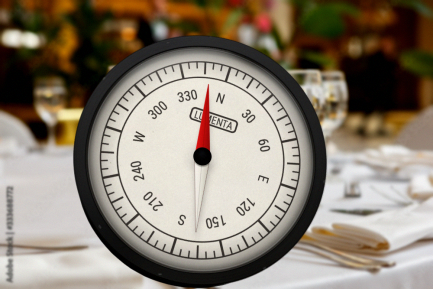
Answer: 347.5°
